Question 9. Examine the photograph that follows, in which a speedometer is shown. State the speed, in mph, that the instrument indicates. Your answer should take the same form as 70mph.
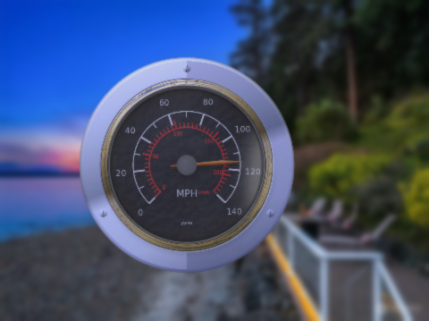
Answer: 115mph
